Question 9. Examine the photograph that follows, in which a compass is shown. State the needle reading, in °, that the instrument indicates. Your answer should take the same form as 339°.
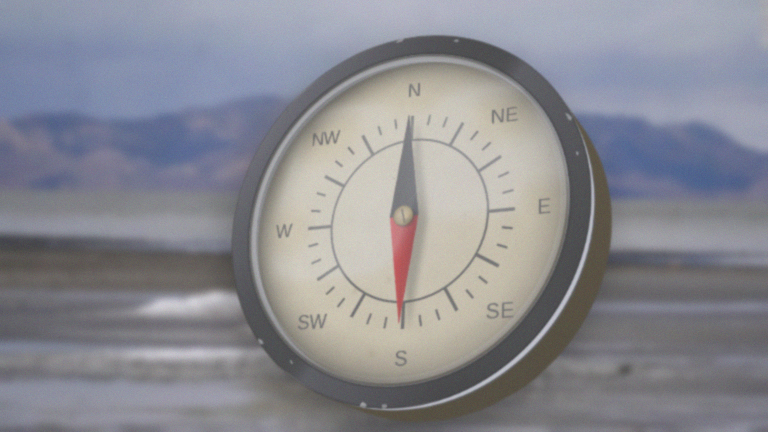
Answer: 180°
